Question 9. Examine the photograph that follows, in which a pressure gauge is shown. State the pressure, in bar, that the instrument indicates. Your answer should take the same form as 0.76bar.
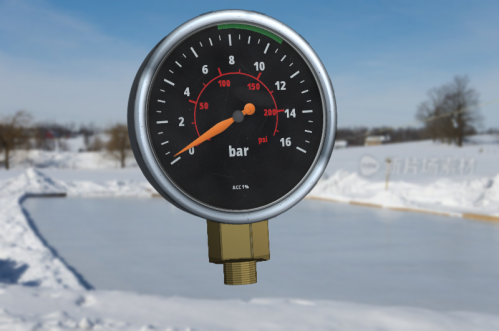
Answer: 0.25bar
